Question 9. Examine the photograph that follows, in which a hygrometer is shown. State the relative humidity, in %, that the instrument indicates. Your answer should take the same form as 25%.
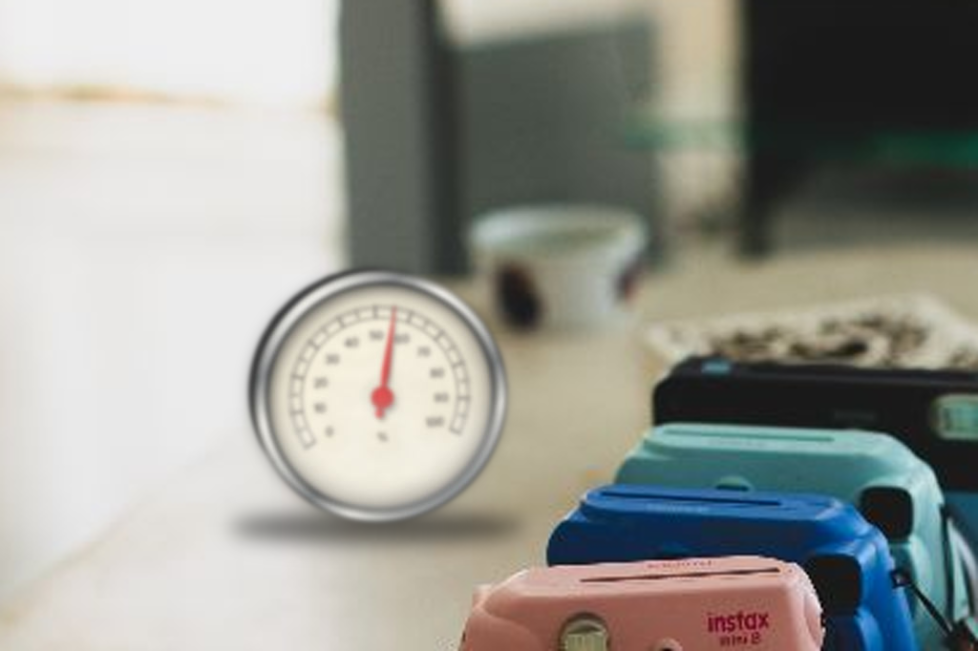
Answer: 55%
